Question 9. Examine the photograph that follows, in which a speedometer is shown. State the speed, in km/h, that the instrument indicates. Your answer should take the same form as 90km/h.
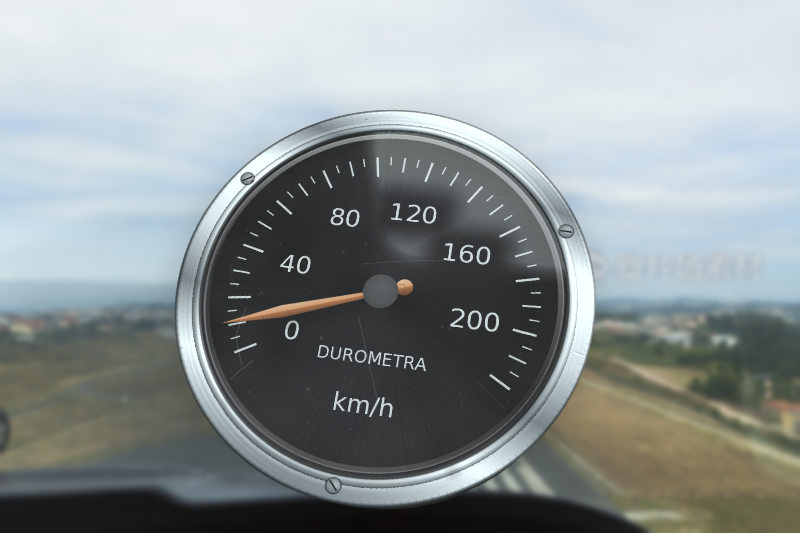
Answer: 10km/h
